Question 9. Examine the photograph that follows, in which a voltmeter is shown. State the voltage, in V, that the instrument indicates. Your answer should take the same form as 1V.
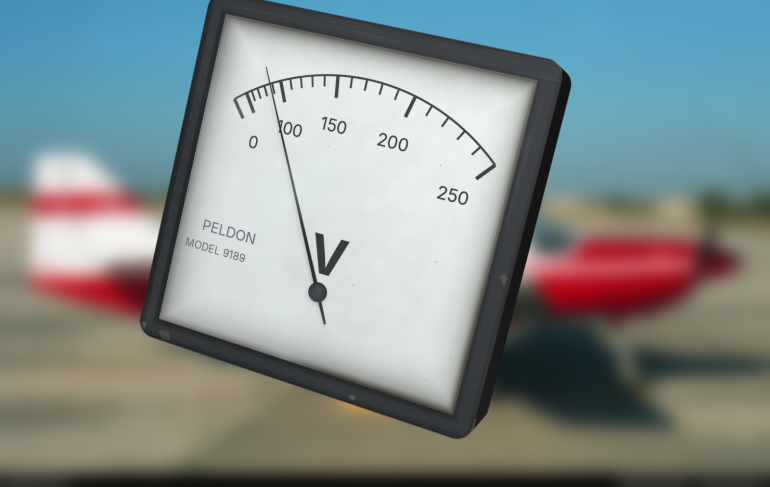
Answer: 90V
